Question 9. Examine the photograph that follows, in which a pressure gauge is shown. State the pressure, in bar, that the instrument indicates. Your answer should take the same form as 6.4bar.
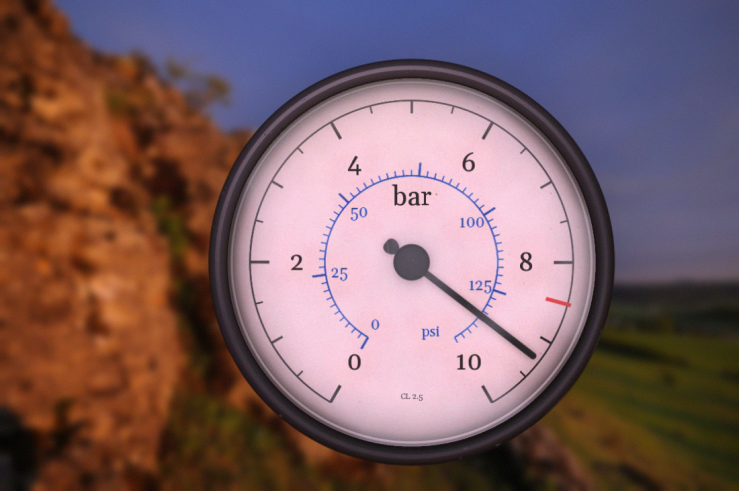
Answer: 9.25bar
